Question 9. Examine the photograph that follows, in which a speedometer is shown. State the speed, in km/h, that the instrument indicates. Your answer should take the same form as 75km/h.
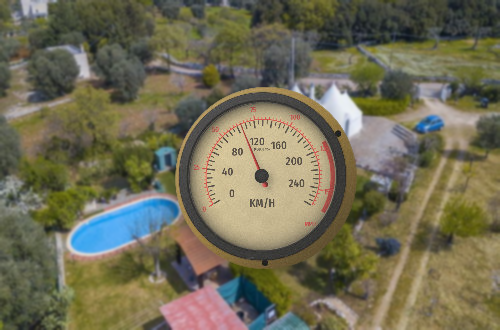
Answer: 105km/h
